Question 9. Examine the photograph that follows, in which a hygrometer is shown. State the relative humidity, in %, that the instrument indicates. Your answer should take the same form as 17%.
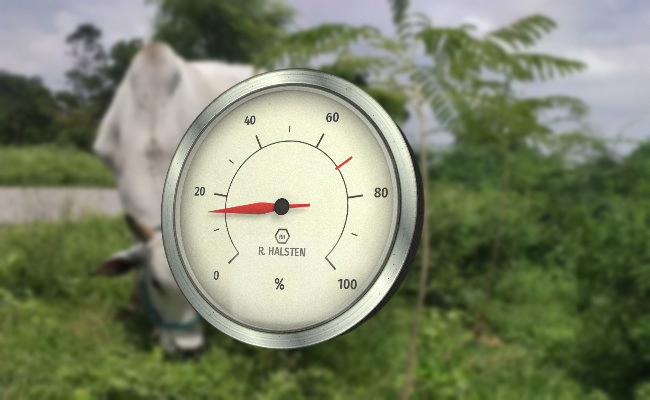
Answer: 15%
